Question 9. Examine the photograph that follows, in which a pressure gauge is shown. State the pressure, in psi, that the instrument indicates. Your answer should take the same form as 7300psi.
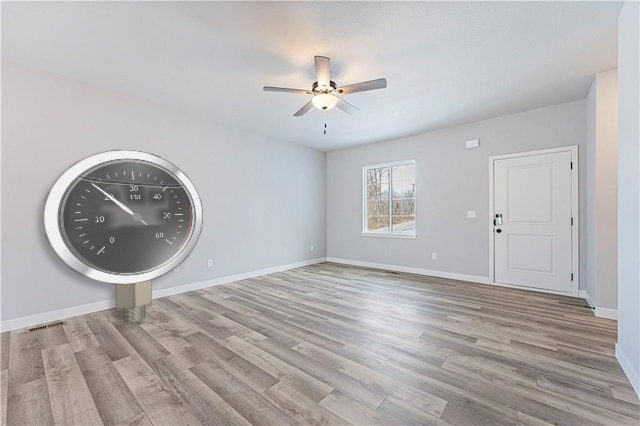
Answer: 20psi
